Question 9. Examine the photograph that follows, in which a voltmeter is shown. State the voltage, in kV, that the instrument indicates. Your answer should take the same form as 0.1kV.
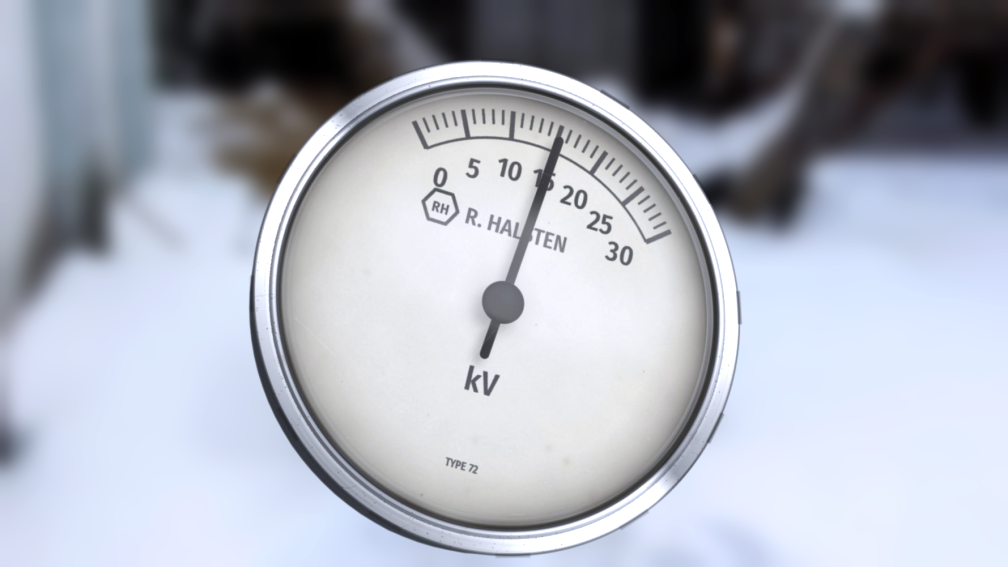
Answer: 15kV
